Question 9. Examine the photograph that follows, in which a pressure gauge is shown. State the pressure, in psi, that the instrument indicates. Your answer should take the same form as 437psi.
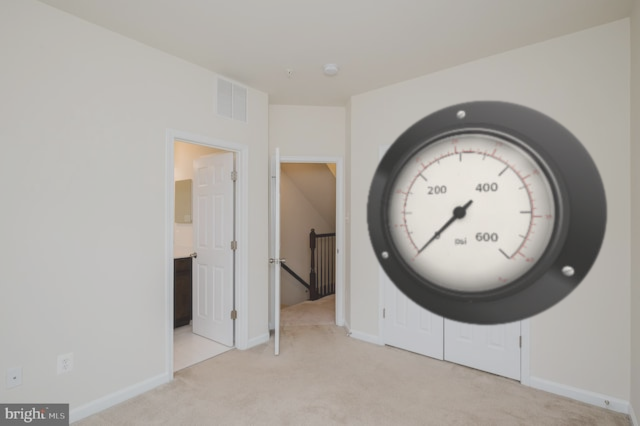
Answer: 0psi
